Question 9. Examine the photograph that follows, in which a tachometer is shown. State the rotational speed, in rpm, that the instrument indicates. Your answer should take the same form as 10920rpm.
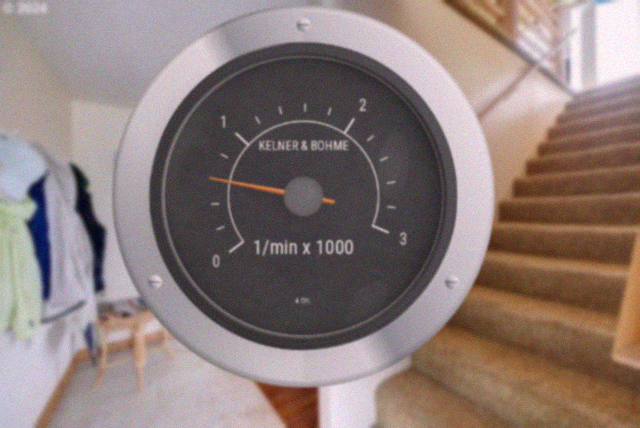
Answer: 600rpm
